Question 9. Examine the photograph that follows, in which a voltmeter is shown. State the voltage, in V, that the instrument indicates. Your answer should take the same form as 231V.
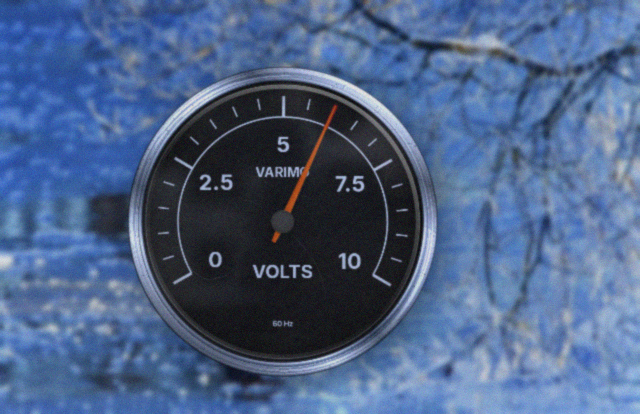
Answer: 6V
